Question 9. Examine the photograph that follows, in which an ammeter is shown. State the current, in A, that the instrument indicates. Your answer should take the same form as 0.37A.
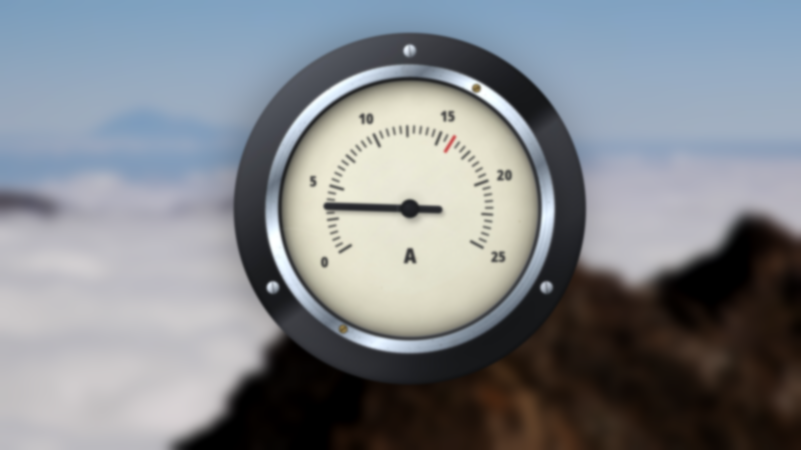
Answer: 3.5A
